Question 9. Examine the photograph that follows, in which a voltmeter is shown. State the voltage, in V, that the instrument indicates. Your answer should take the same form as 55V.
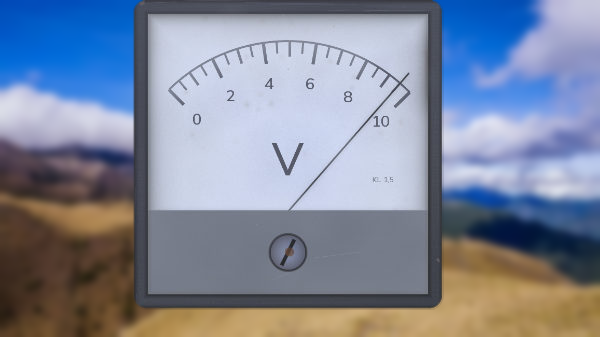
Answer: 9.5V
